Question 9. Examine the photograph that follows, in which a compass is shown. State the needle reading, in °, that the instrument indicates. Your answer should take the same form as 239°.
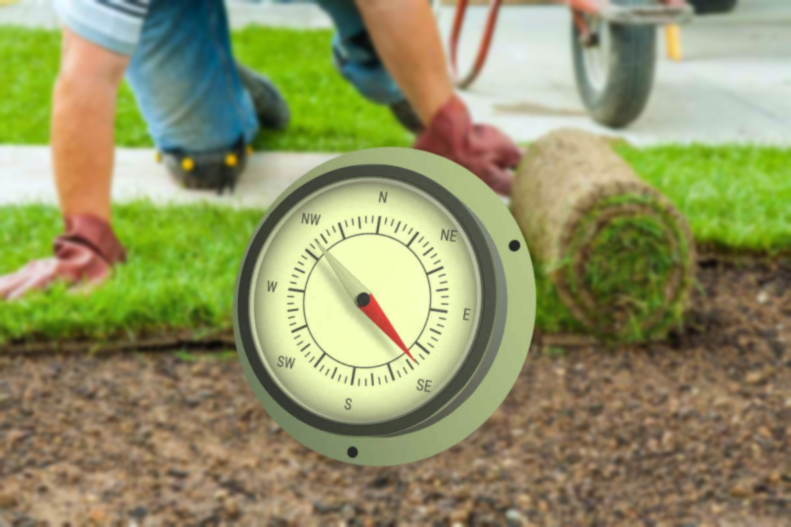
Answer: 130°
